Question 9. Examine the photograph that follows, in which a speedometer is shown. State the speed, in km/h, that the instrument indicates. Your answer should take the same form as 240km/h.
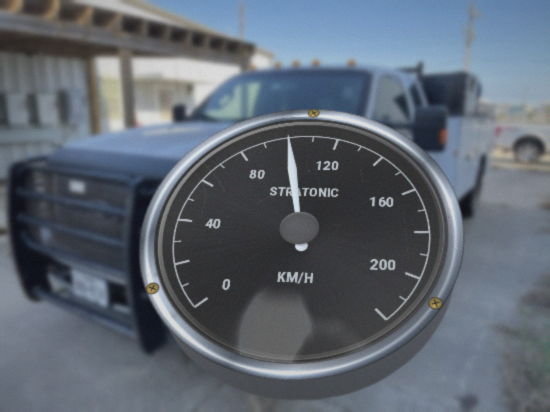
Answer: 100km/h
